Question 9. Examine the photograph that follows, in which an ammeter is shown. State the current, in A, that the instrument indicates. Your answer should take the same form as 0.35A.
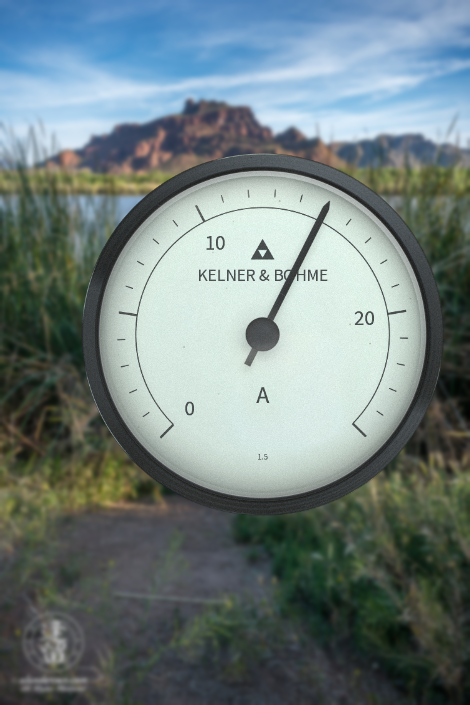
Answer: 15A
